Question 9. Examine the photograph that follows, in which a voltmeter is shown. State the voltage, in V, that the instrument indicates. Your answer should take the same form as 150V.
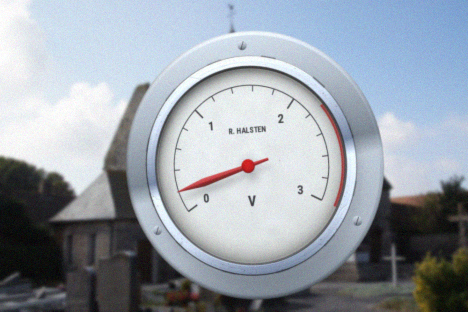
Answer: 0.2V
